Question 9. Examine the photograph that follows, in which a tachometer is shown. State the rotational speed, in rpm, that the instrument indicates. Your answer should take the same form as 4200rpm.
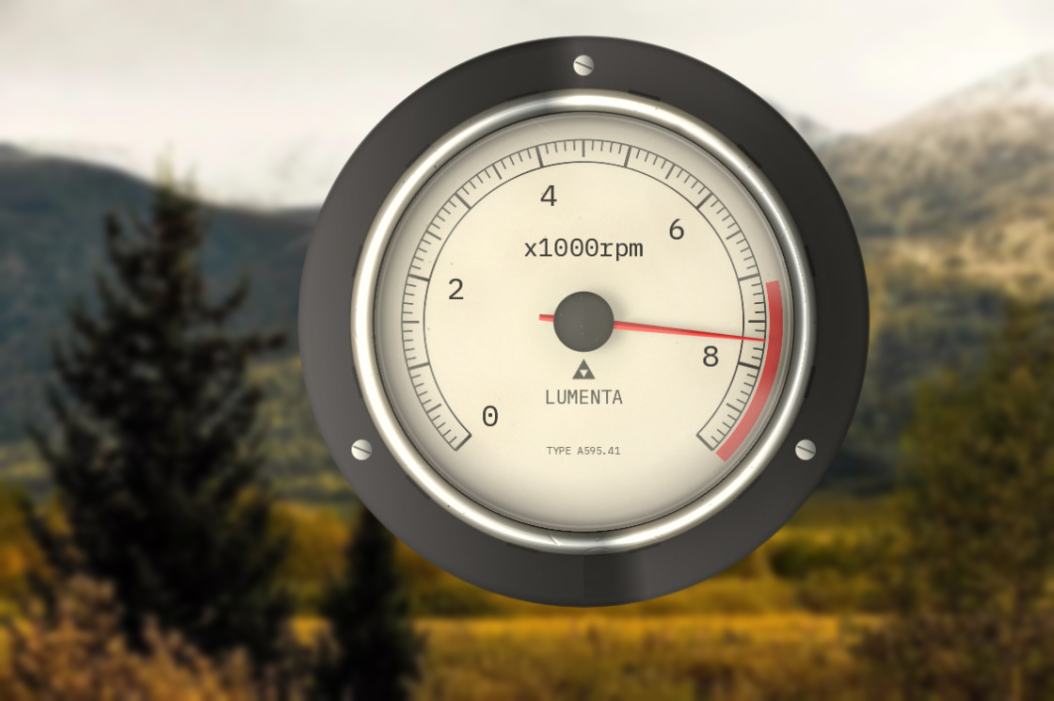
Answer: 7700rpm
